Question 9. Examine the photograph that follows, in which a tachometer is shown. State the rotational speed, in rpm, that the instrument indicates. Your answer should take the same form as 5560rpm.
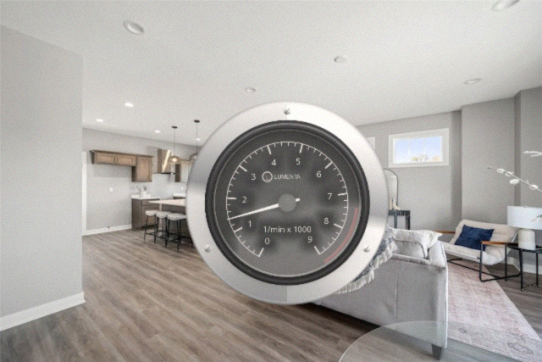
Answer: 1400rpm
